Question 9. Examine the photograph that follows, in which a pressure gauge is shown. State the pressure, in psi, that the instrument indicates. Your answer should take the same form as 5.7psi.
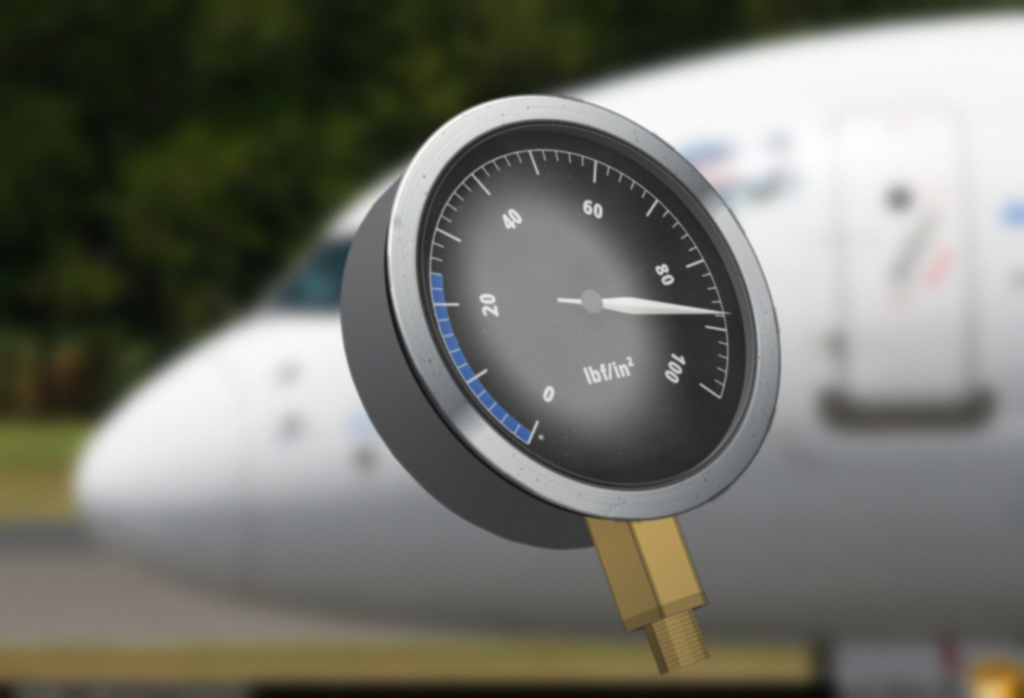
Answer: 88psi
